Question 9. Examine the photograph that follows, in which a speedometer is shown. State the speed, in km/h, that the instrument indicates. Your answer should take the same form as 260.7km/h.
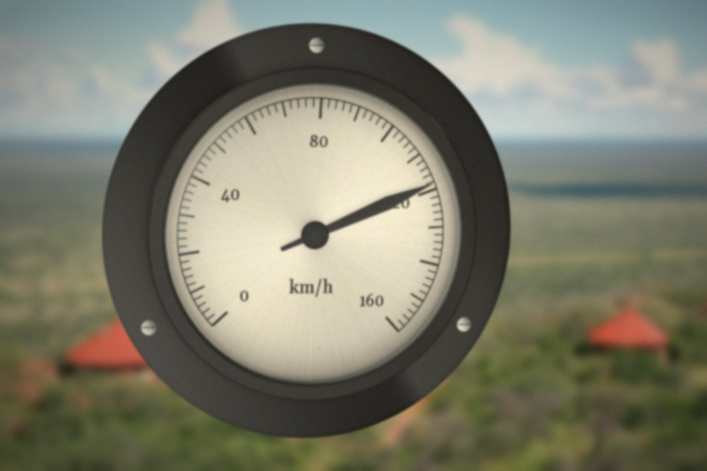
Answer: 118km/h
